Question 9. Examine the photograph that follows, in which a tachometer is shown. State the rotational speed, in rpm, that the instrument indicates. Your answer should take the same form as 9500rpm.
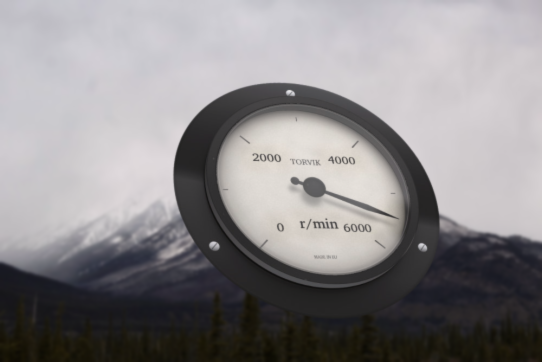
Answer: 5500rpm
